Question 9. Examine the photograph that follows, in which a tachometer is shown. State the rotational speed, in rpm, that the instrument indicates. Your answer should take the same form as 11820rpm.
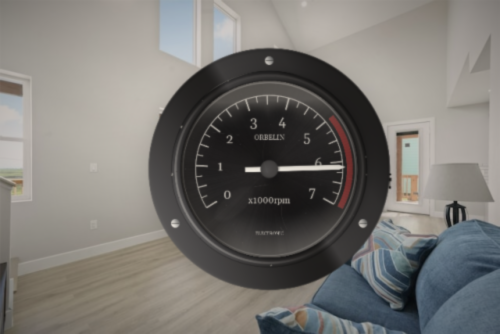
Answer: 6125rpm
